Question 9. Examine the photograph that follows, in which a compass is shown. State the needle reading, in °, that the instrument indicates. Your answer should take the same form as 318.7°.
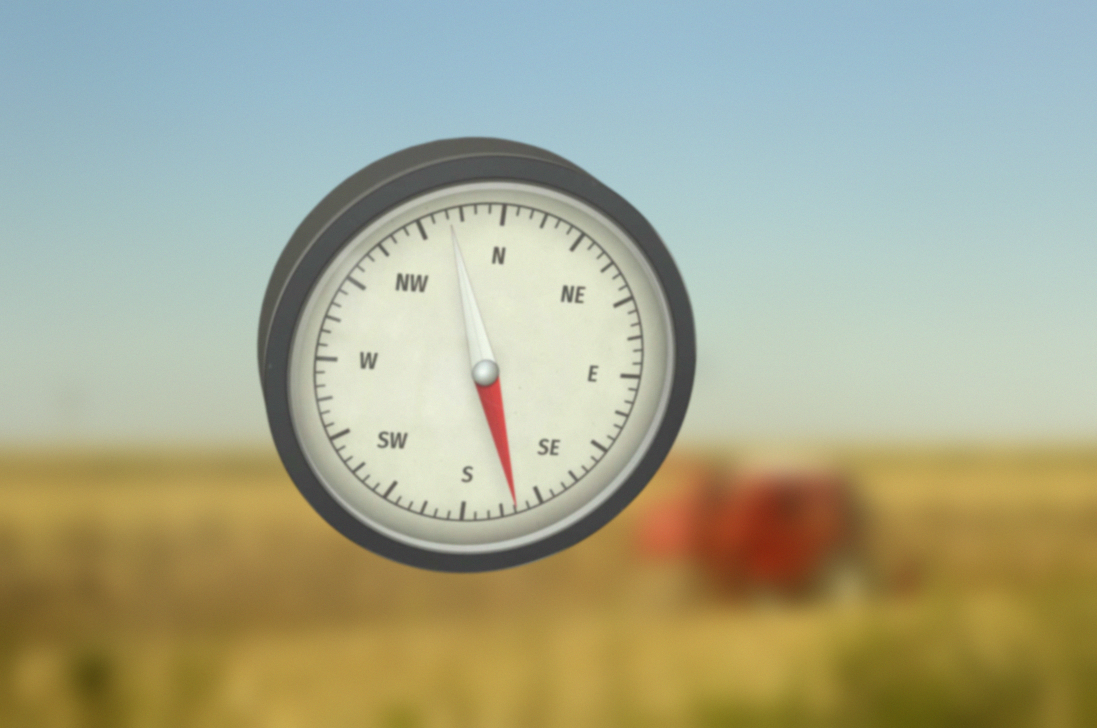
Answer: 160°
